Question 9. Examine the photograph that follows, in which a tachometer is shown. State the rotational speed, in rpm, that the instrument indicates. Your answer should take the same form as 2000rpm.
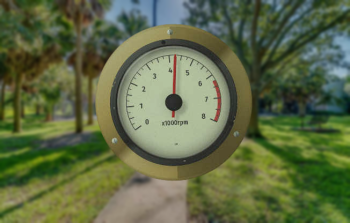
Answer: 4250rpm
